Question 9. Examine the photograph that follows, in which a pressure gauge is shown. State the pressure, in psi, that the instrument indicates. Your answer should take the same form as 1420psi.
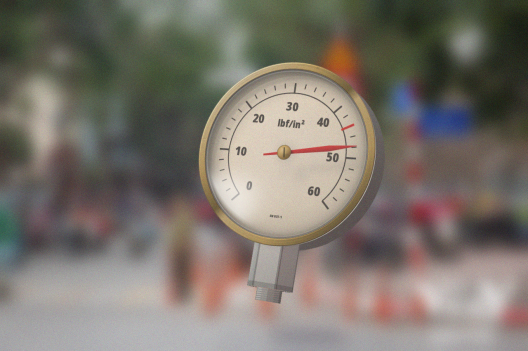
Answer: 48psi
